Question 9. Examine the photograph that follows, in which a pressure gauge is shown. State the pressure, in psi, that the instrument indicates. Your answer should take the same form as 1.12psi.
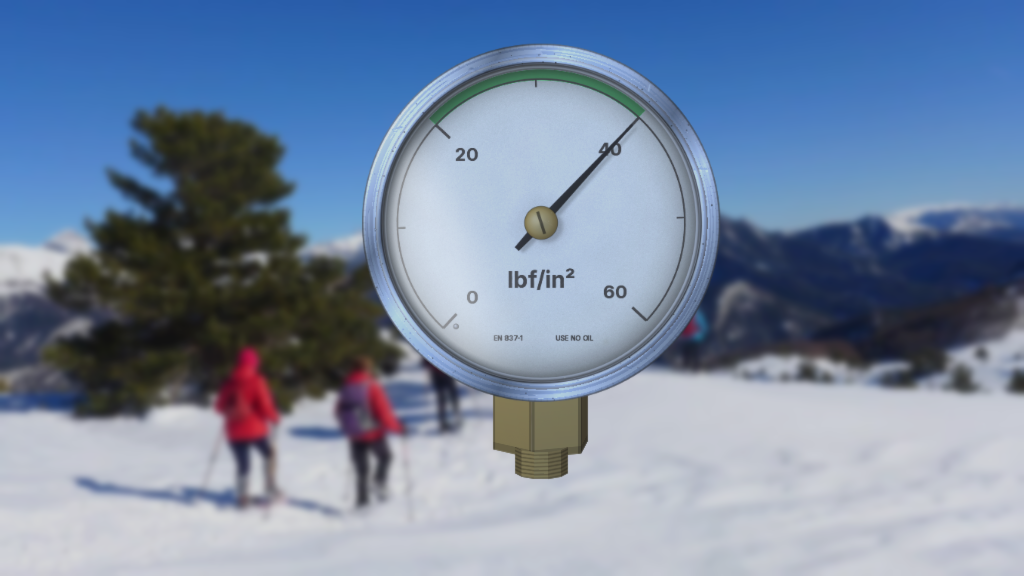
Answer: 40psi
